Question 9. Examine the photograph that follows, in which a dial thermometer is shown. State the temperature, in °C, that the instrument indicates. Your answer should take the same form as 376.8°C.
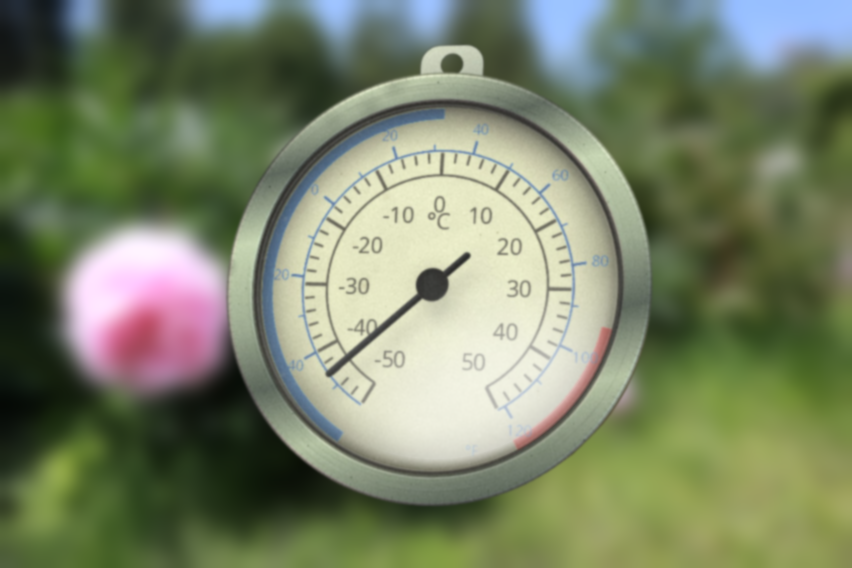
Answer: -44°C
